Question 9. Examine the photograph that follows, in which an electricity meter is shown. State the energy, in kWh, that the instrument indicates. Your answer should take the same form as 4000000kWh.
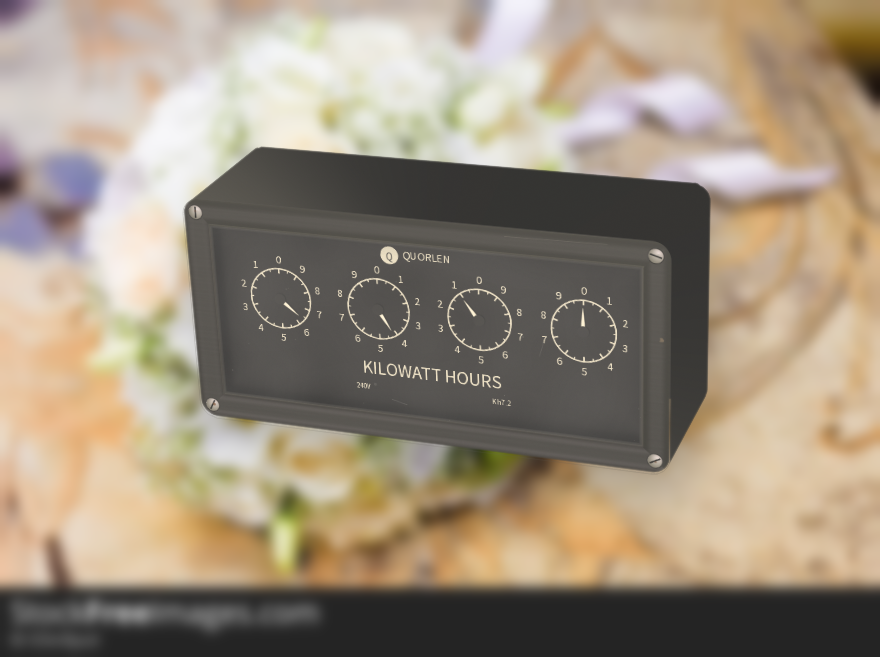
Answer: 6410kWh
